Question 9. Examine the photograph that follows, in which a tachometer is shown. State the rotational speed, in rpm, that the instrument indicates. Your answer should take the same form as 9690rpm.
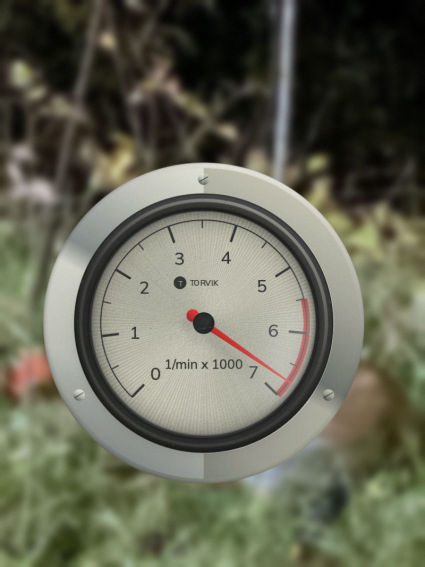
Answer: 6750rpm
